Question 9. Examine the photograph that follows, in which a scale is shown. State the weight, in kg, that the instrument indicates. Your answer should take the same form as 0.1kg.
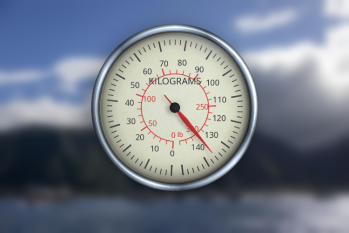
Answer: 136kg
